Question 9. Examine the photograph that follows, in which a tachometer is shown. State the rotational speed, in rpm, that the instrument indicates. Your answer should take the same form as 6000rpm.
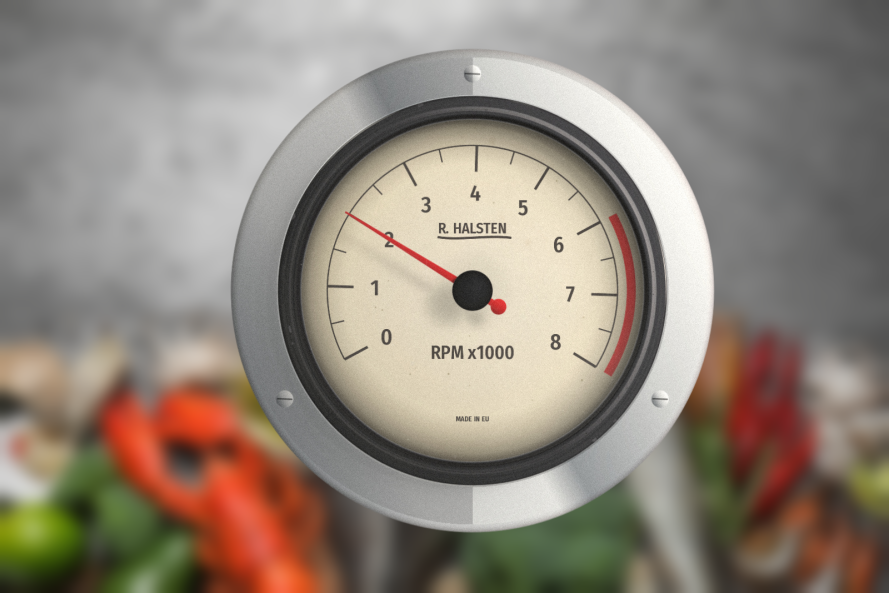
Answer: 2000rpm
